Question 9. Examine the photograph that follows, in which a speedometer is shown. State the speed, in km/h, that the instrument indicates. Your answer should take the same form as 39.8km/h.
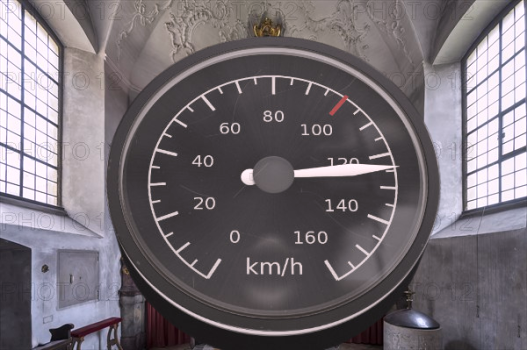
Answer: 125km/h
